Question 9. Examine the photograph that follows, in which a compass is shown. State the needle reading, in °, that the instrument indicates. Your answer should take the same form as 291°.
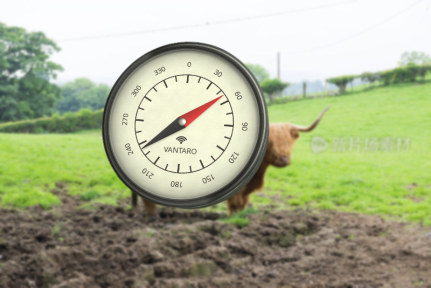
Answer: 52.5°
